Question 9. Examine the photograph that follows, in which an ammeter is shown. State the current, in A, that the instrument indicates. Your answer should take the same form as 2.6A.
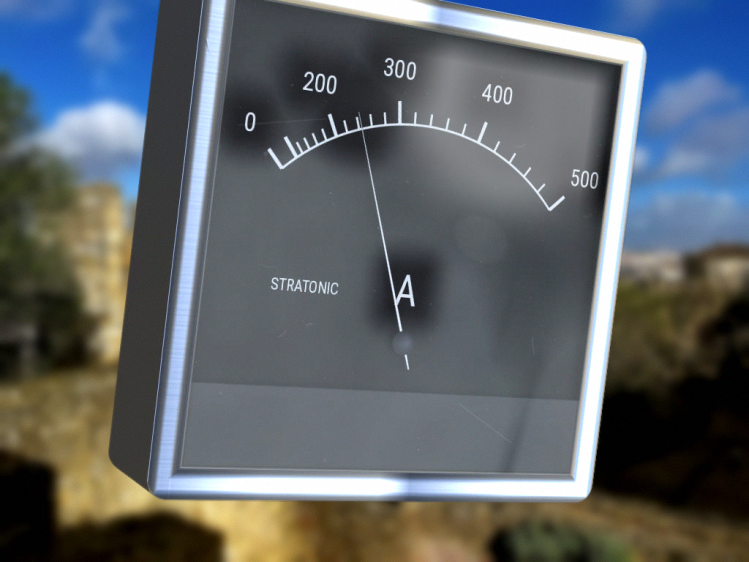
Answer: 240A
